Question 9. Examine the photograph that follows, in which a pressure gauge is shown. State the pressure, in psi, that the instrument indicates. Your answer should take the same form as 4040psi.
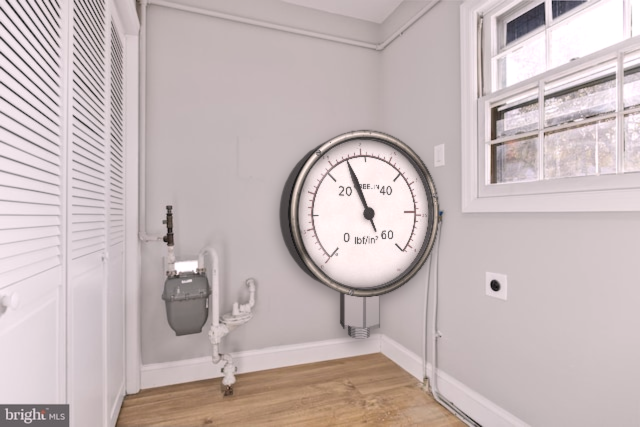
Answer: 25psi
